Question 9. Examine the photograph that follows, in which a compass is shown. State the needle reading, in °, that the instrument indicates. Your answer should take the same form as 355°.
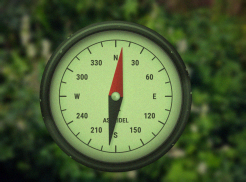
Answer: 7.5°
